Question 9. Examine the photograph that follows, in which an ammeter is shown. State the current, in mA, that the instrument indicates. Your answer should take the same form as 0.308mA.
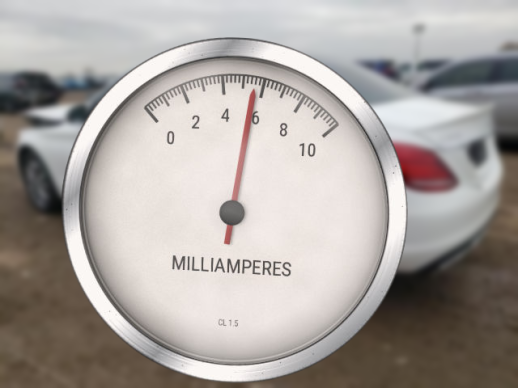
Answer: 5.6mA
